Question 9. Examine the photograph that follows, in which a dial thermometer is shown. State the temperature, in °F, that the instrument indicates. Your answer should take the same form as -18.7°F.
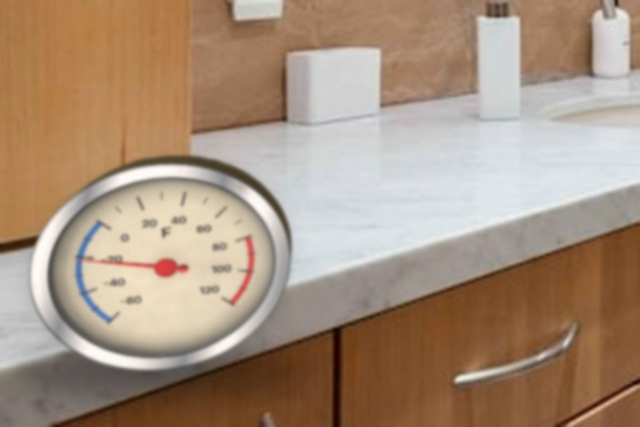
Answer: -20°F
